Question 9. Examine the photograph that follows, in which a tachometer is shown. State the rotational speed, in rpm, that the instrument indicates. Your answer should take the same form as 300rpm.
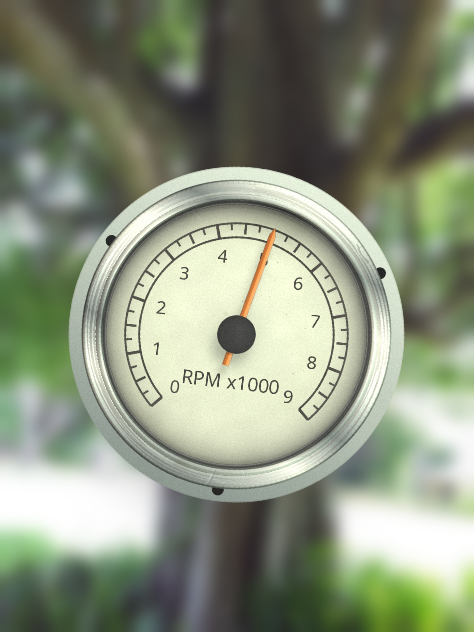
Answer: 5000rpm
